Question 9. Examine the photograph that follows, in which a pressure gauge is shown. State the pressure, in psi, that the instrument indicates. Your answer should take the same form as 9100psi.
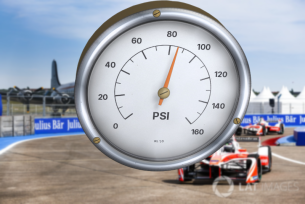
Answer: 85psi
